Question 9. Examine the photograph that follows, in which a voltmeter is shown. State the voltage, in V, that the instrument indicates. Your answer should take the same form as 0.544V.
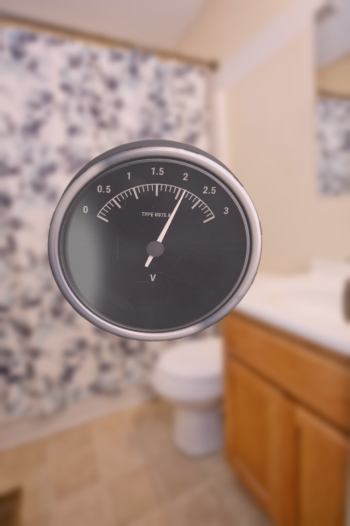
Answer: 2.1V
